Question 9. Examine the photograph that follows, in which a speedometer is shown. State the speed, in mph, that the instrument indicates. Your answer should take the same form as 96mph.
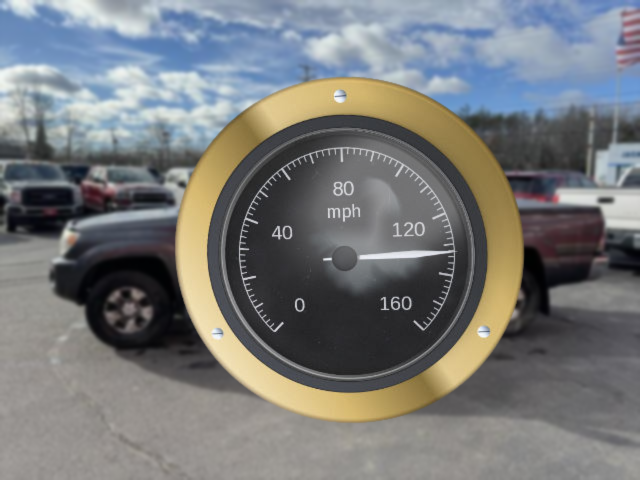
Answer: 132mph
